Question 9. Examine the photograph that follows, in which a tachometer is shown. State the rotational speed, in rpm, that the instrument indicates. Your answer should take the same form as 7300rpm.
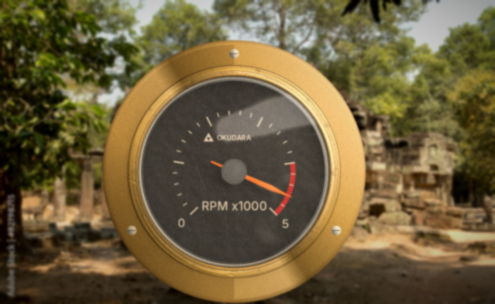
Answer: 4600rpm
